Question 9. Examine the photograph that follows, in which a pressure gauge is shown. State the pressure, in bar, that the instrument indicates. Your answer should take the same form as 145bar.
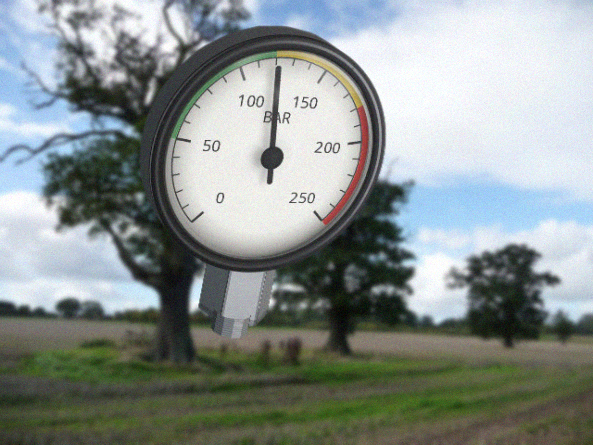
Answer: 120bar
